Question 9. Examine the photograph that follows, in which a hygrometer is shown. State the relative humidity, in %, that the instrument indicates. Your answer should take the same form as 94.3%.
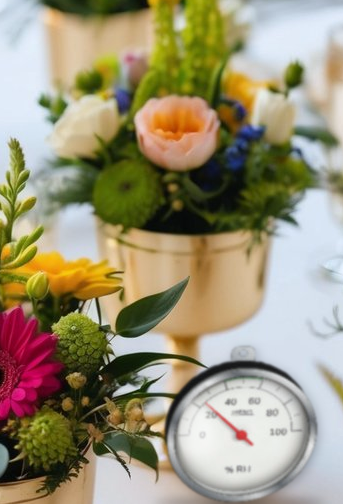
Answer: 25%
